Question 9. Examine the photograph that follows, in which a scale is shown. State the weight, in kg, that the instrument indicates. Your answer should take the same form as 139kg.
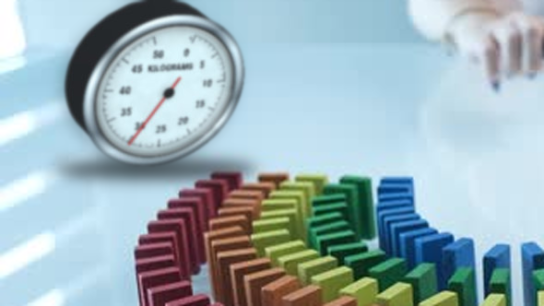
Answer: 30kg
